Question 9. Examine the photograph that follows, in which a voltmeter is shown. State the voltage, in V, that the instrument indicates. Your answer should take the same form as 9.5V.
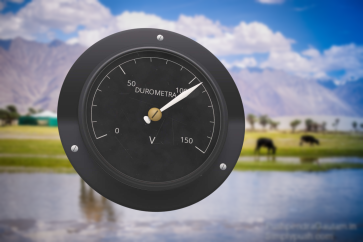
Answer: 105V
